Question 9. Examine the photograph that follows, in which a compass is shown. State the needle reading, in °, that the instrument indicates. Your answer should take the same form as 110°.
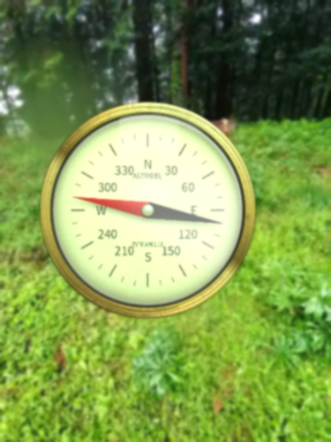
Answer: 280°
